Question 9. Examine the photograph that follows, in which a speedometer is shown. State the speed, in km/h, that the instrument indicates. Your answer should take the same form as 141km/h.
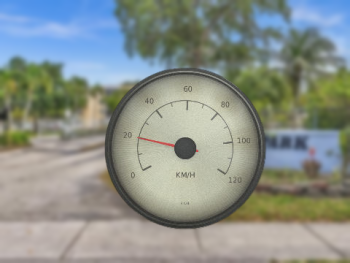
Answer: 20km/h
